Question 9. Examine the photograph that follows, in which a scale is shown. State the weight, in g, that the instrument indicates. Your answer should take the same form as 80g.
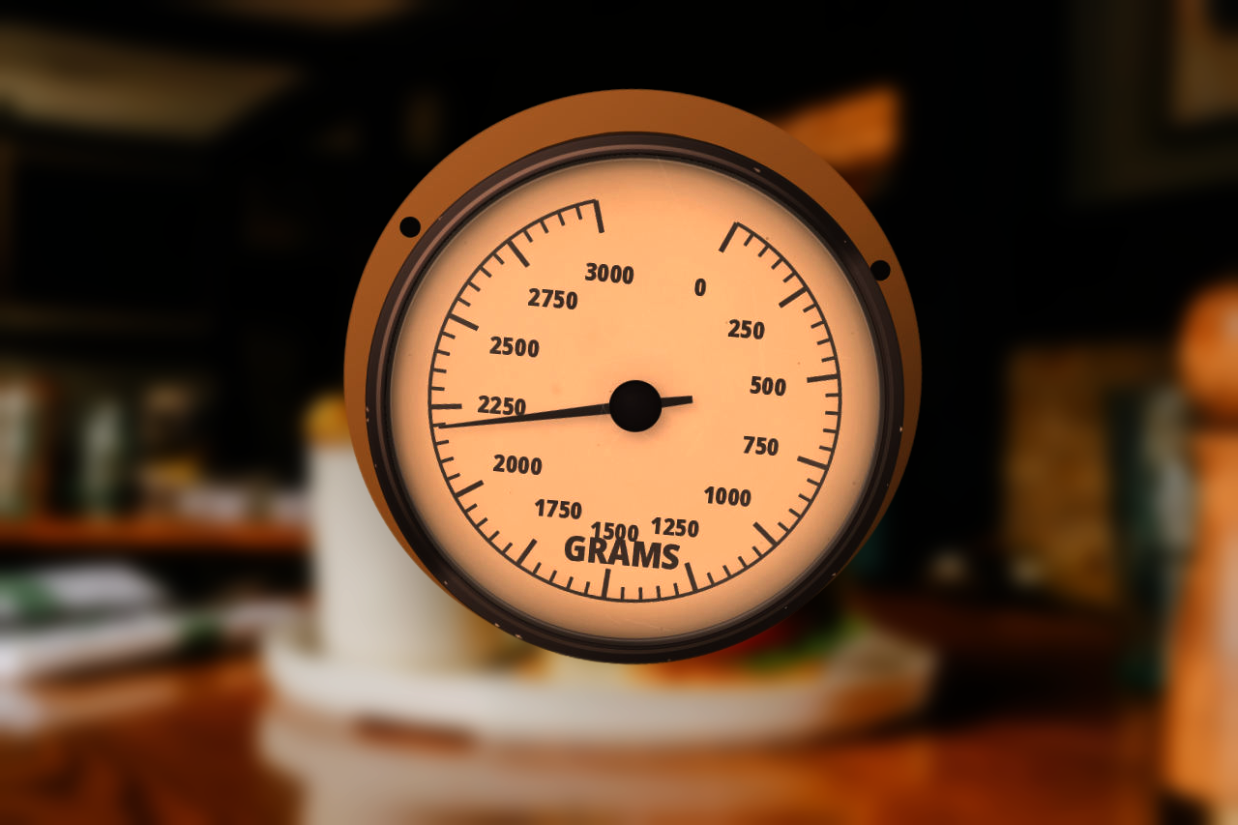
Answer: 2200g
